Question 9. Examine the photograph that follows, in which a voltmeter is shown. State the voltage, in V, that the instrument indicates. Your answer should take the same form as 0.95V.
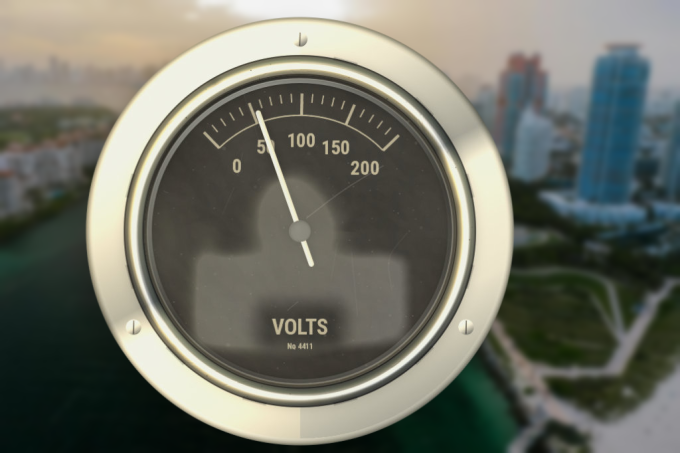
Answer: 55V
